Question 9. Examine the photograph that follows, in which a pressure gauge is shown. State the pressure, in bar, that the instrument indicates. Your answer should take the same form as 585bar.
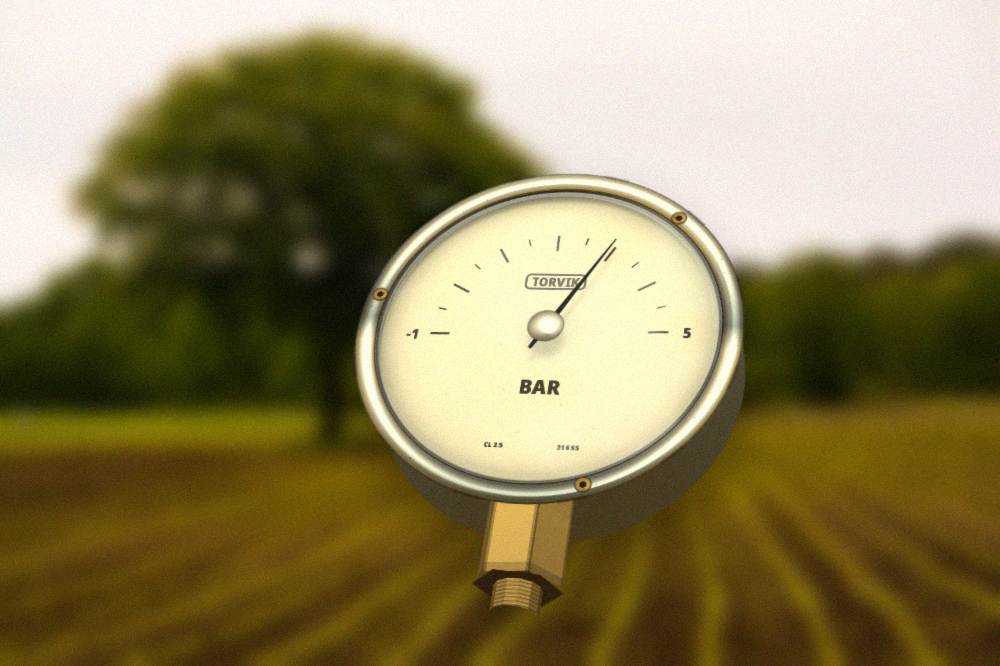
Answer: 3bar
